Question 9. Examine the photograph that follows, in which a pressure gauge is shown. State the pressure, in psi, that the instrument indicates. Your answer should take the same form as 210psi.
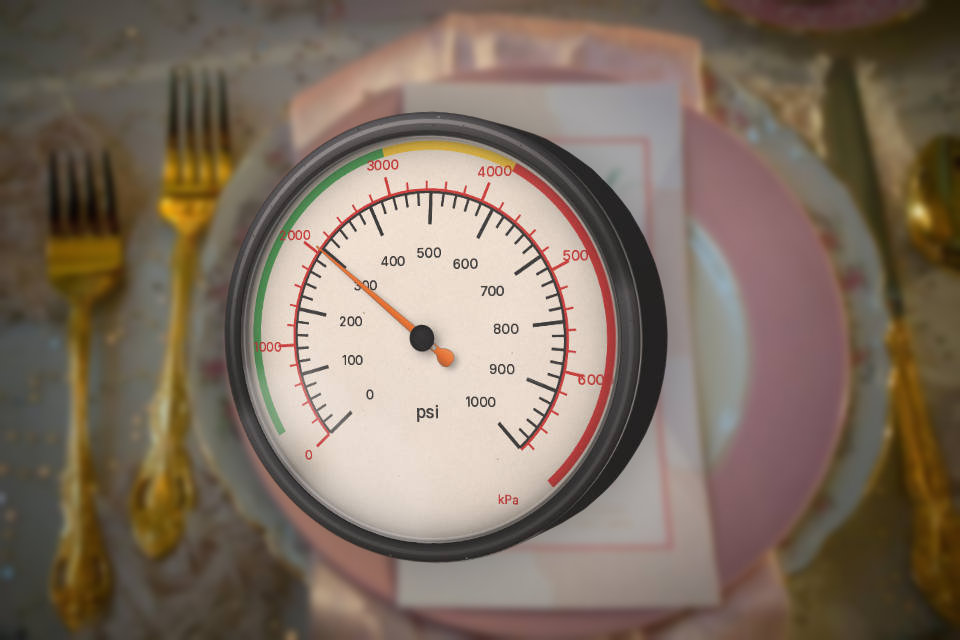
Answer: 300psi
